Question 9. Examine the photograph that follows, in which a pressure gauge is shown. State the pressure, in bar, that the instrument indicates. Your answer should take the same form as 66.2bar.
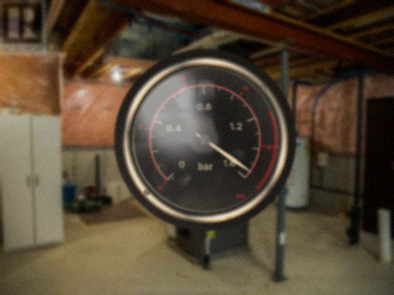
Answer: 1.55bar
